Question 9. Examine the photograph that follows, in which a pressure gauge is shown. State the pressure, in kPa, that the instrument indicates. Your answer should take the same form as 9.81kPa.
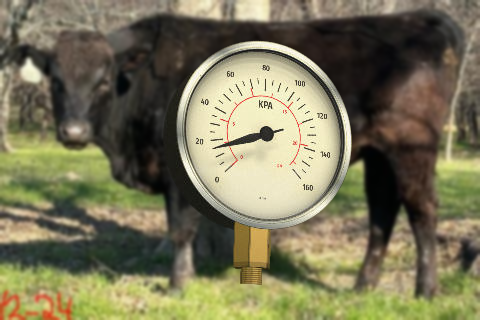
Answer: 15kPa
